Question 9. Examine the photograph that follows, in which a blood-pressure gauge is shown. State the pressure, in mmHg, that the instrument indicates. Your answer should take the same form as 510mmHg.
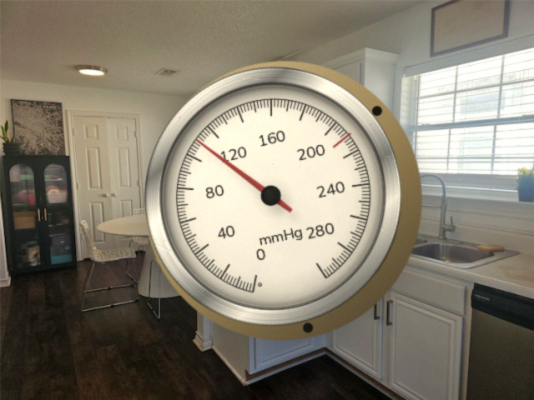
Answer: 110mmHg
